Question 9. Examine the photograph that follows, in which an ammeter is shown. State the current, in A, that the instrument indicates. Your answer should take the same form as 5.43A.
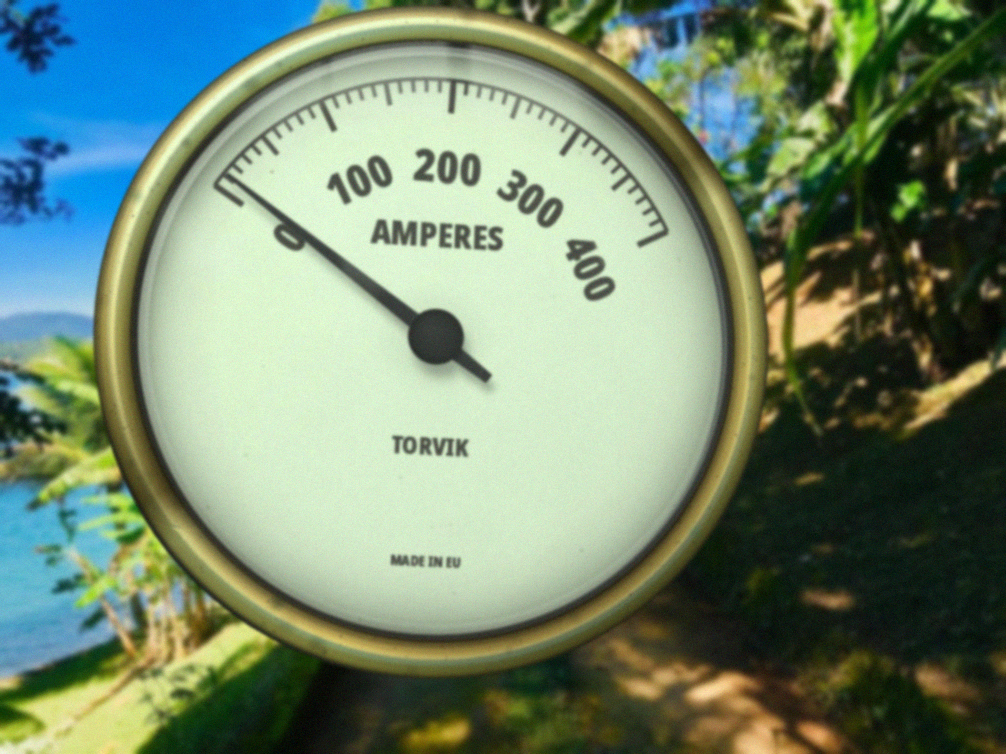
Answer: 10A
